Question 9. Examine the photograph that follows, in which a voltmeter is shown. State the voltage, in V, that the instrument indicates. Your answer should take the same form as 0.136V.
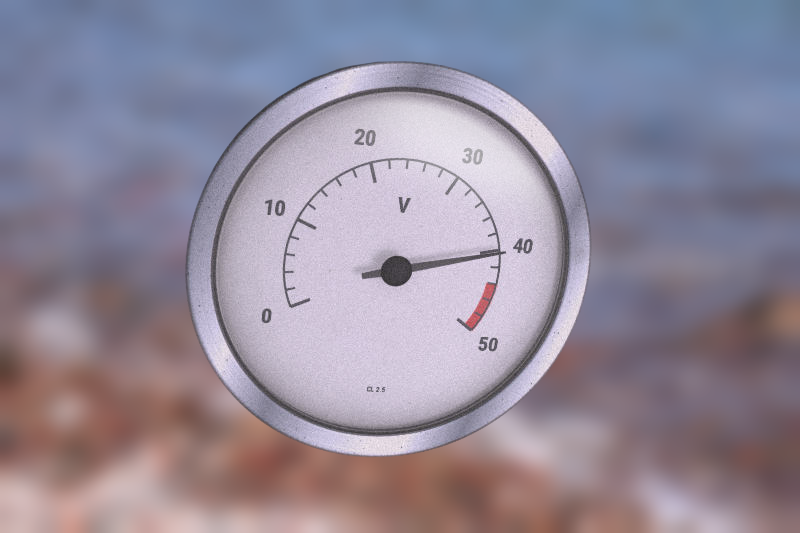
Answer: 40V
